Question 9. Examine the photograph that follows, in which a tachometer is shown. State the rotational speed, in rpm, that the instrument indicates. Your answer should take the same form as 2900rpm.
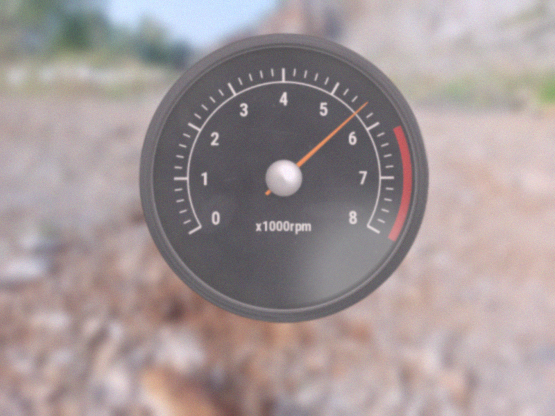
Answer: 5600rpm
